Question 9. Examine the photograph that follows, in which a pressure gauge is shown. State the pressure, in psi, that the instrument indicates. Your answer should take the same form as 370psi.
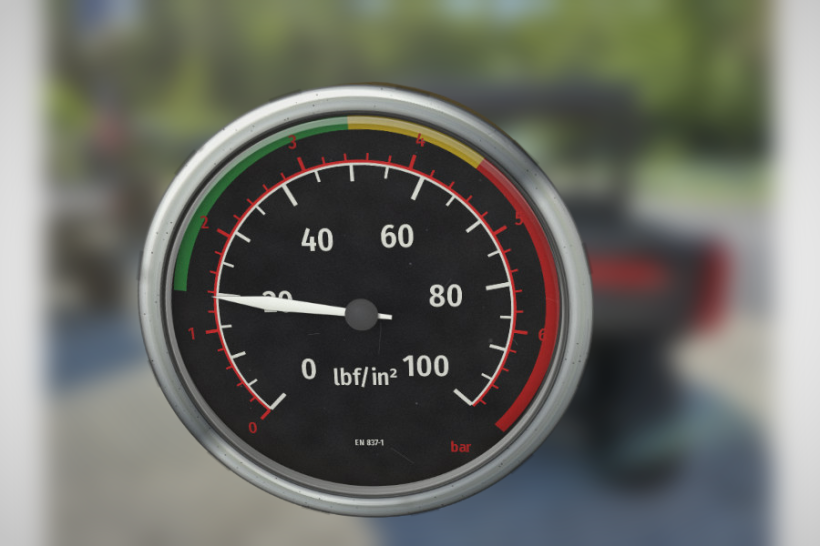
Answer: 20psi
